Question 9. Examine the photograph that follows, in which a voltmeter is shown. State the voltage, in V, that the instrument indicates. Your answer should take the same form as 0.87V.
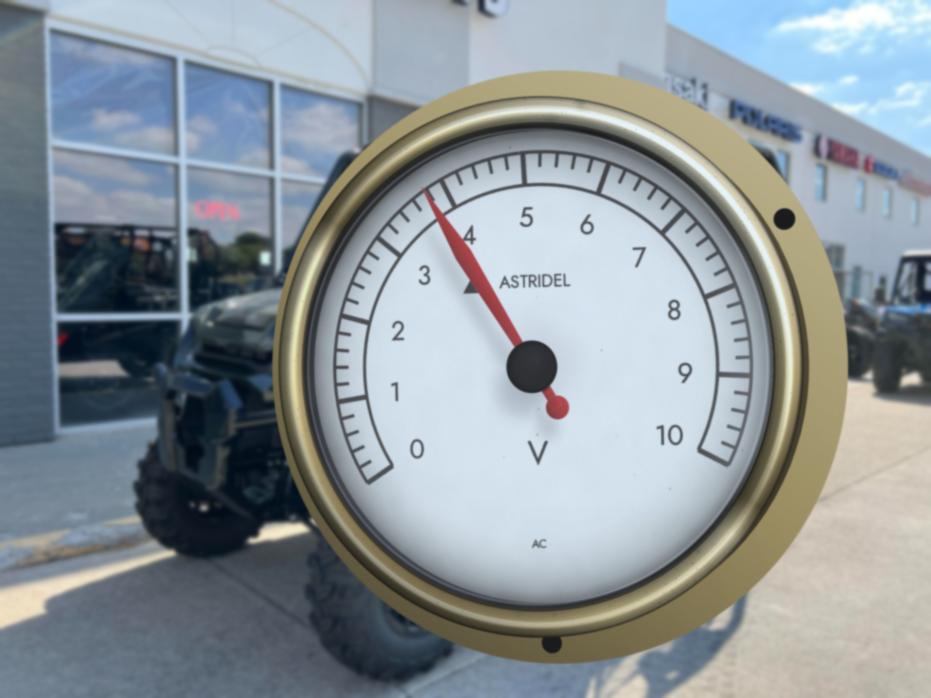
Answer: 3.8V
